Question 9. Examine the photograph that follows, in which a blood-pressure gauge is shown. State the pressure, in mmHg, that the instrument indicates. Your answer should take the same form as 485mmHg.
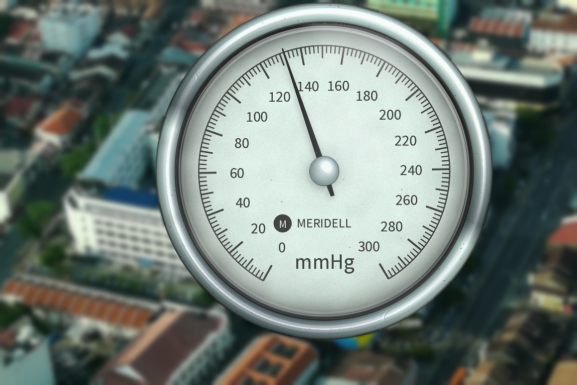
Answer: 132mmHg
